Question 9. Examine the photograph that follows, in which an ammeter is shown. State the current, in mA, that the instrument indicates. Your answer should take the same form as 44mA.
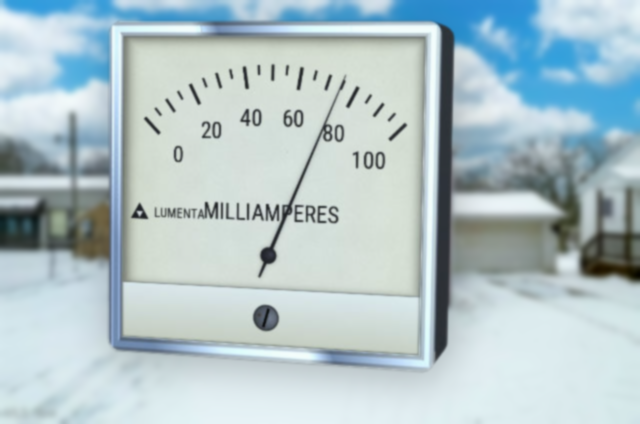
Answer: 75mA
